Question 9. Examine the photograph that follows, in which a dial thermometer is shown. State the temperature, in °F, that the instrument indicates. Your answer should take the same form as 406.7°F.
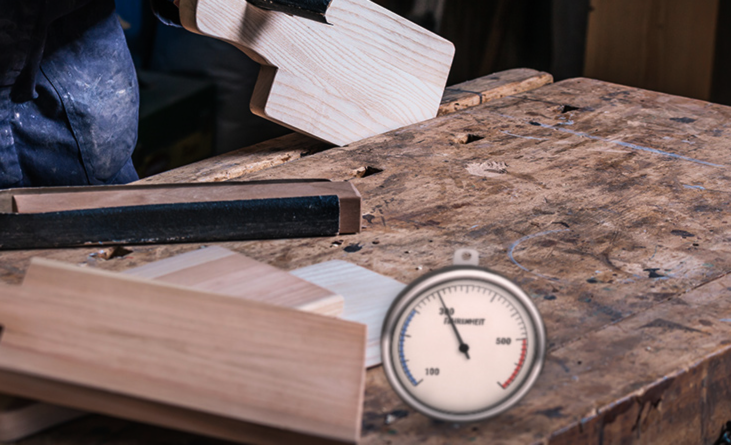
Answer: 300°F
